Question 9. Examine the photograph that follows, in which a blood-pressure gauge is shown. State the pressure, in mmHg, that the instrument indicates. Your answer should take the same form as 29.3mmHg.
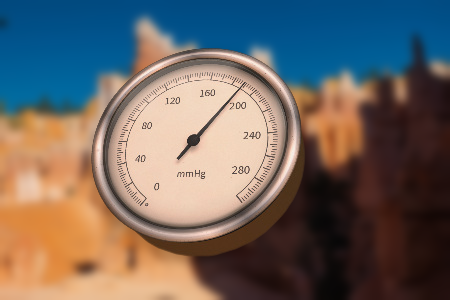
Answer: 190mmHg
